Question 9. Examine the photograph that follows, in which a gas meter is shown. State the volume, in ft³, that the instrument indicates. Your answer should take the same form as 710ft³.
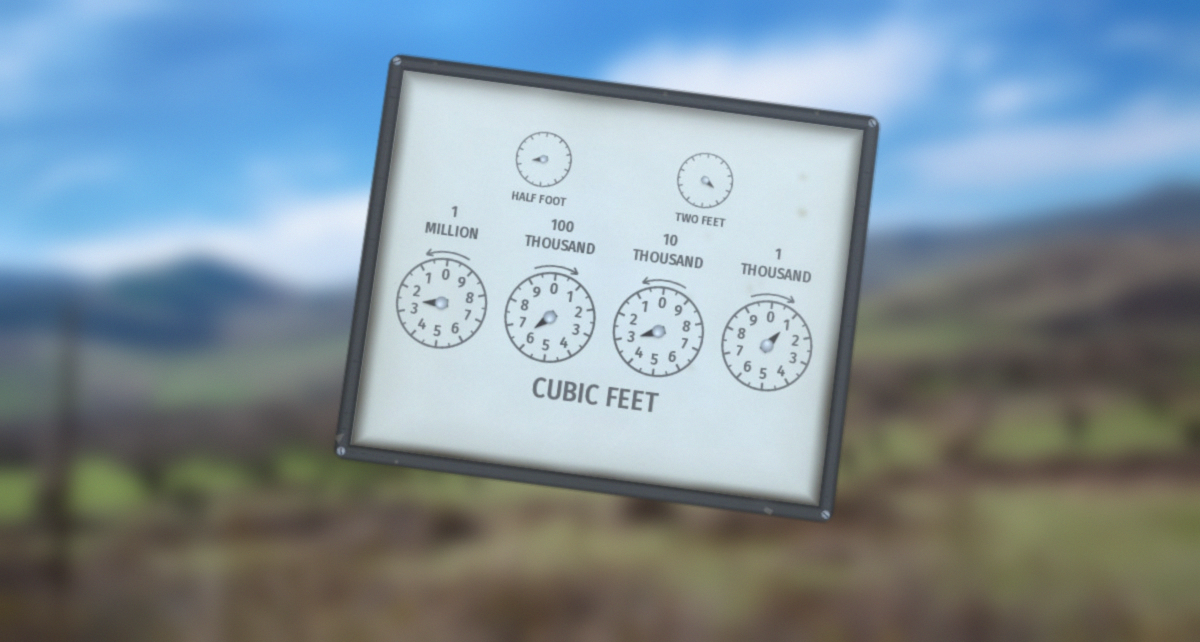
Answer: 263100ft³
